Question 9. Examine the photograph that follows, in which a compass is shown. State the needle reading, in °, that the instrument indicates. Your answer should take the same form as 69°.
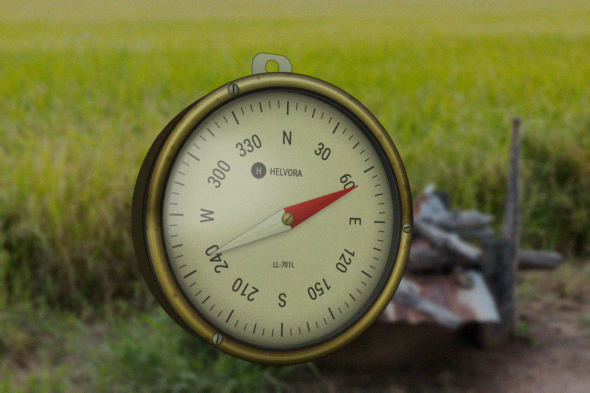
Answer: 65°
